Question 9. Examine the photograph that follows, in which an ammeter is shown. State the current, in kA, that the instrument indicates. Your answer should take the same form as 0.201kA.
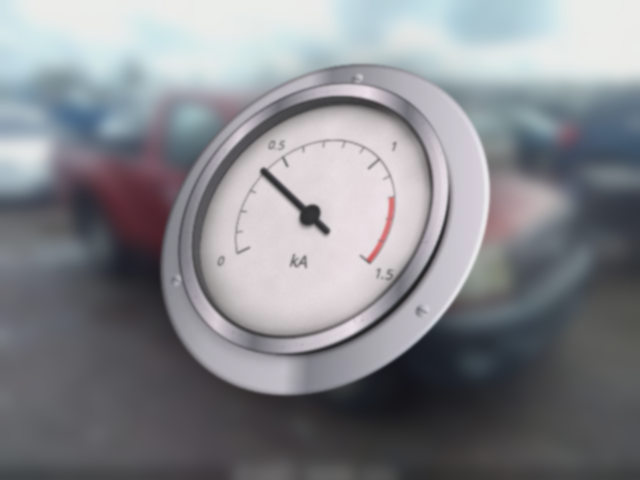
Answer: 0.4kA
